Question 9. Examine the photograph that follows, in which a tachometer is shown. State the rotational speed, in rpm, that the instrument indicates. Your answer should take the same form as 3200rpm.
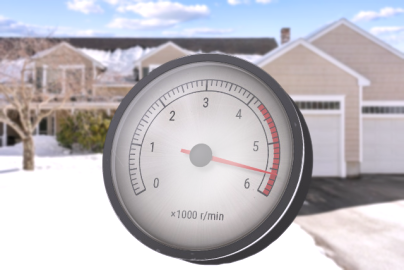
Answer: 5600rpm
